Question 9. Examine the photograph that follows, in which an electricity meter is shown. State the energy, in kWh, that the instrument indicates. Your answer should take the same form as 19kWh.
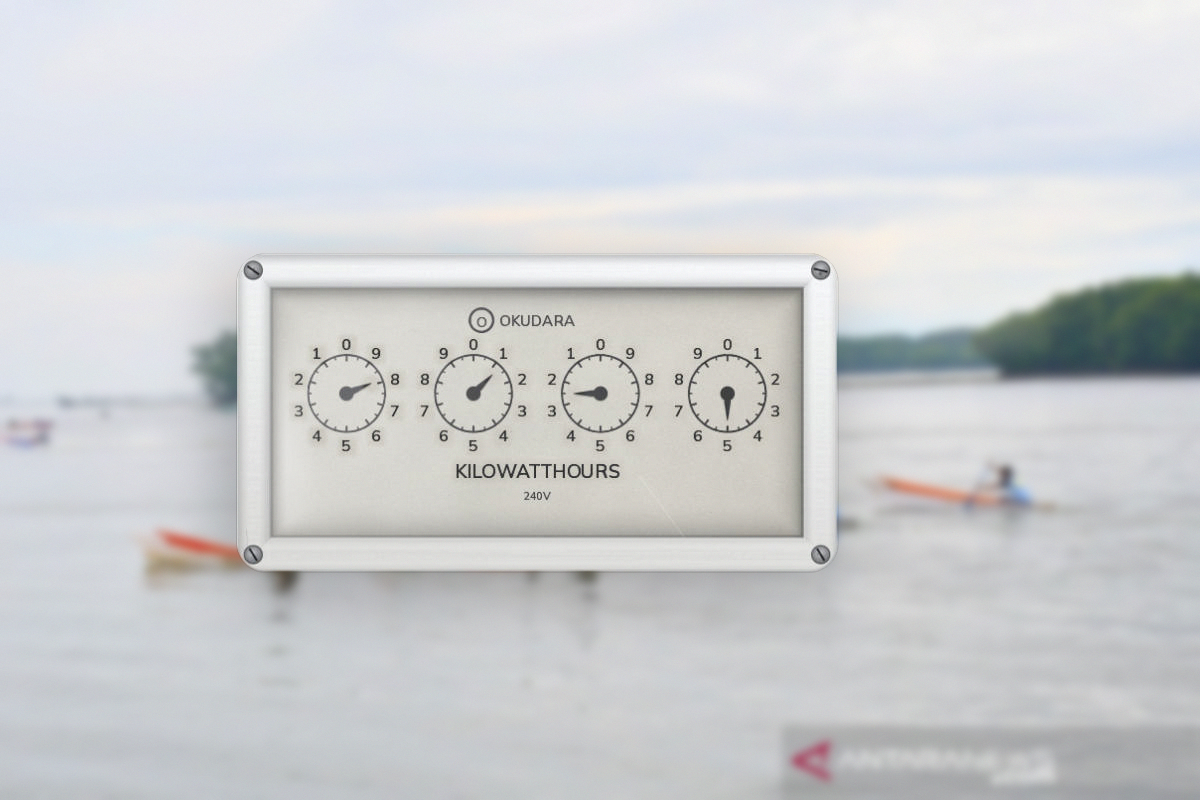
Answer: 8125kWh
